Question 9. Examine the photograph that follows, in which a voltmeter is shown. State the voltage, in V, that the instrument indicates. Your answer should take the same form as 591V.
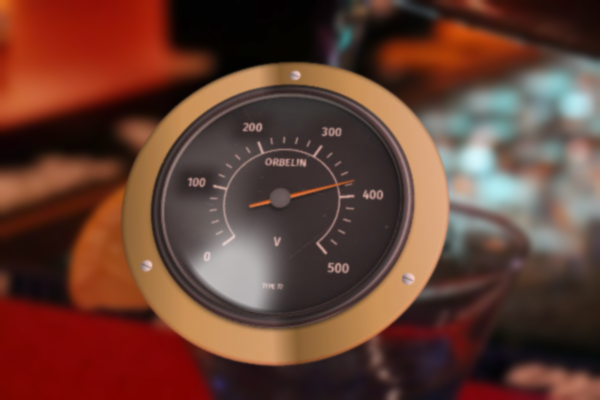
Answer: 380V
